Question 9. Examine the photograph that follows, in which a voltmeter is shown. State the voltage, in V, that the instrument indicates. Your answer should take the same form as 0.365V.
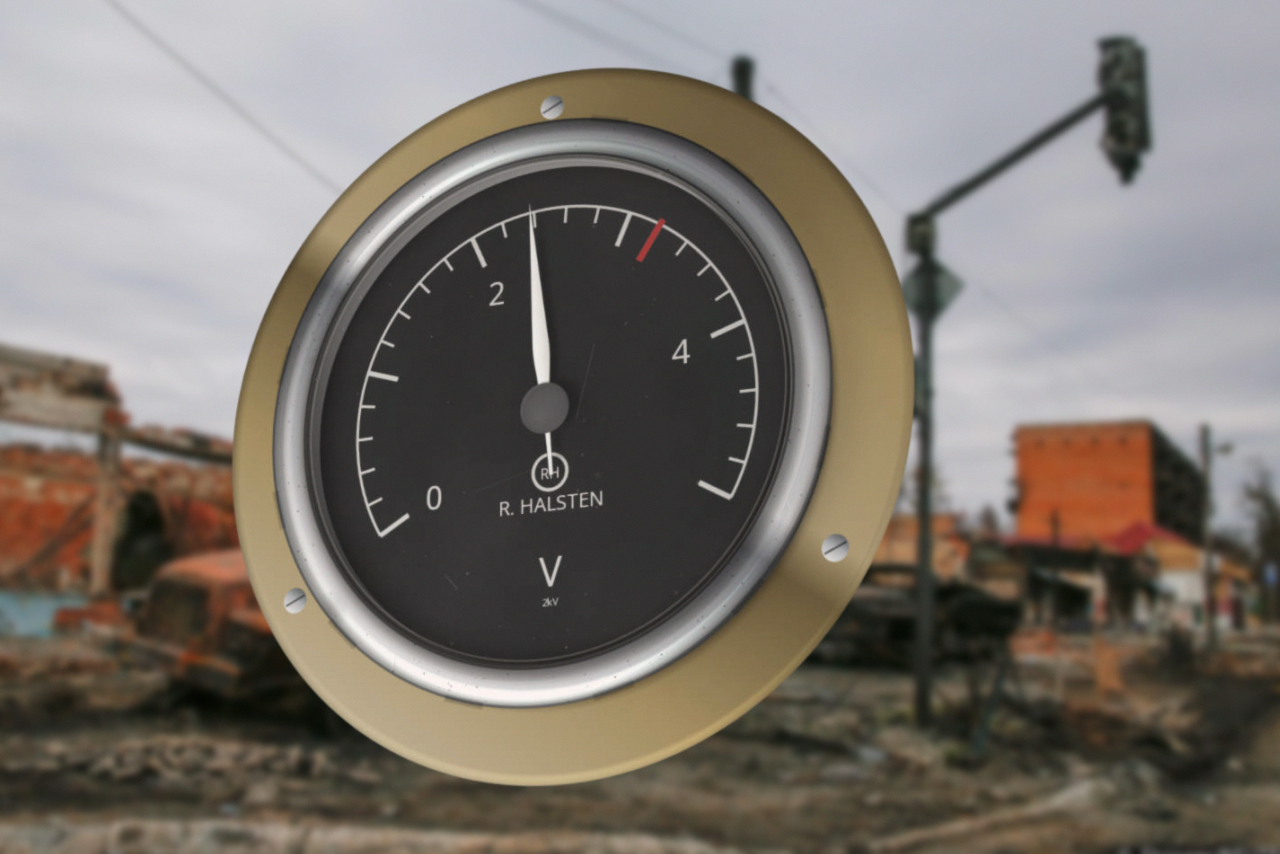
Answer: 2.4V
